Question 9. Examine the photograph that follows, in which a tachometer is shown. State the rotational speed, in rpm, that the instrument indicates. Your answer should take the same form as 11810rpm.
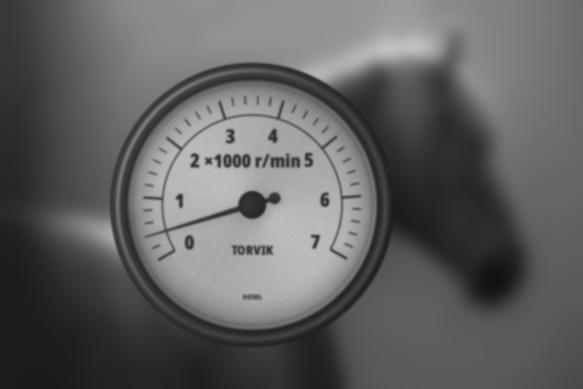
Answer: 400rpm
